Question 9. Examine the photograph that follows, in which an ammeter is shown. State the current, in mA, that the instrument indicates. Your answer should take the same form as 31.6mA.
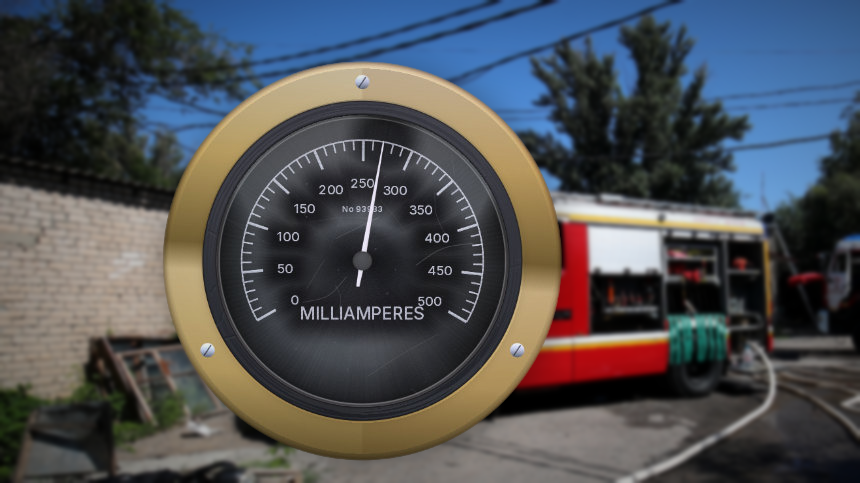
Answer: 270mA
